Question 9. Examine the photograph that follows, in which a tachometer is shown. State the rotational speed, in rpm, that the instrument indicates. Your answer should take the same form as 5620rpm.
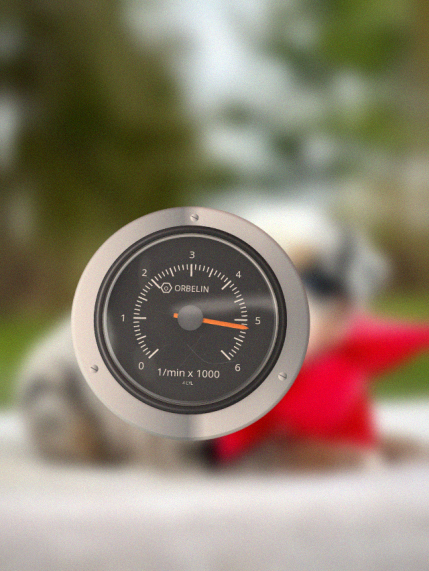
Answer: 5200rpm
